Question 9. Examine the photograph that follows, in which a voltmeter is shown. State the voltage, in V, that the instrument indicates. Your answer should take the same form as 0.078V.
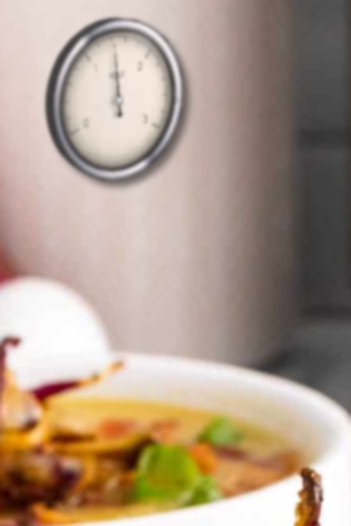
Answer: 1.4V
